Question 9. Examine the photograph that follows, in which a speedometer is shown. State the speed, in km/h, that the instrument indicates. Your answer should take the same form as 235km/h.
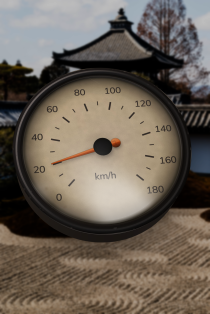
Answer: 20km/h
